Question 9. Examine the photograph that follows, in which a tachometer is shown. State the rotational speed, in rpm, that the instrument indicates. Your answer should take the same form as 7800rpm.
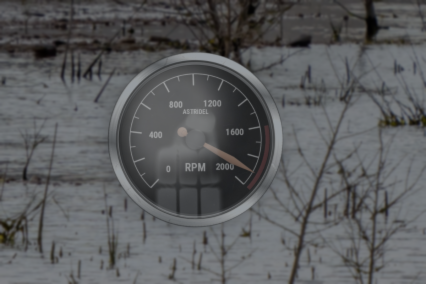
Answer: 1900rpm
